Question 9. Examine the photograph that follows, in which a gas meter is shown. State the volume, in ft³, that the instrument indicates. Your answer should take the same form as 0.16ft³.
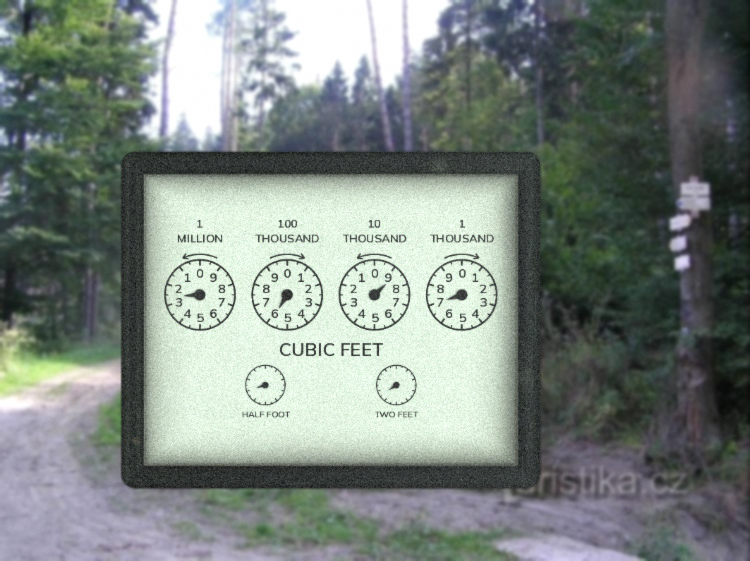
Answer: 258700ft³
